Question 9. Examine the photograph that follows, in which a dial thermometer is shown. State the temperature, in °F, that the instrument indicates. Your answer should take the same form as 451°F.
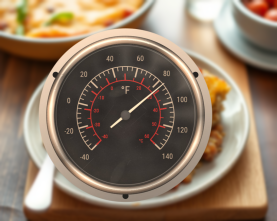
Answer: 84°F
